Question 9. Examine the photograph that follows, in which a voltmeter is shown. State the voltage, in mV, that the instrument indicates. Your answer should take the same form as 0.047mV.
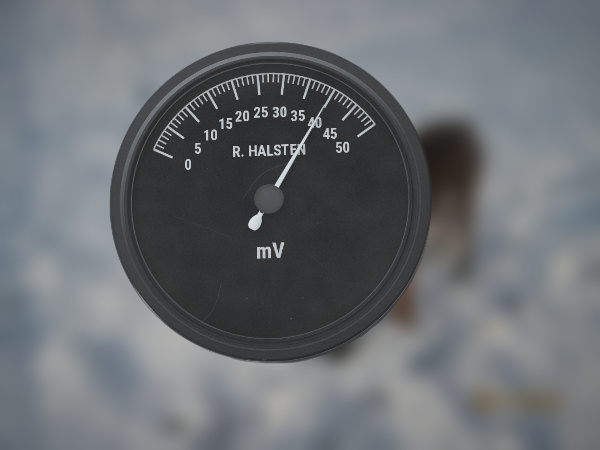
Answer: 40mV
